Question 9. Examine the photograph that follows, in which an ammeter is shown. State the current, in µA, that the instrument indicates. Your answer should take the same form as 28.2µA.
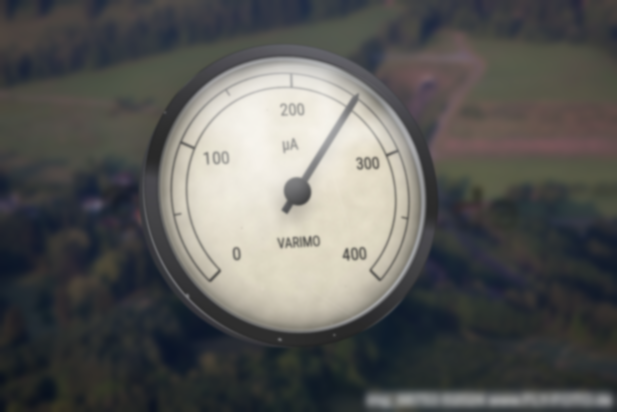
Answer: 250µA
